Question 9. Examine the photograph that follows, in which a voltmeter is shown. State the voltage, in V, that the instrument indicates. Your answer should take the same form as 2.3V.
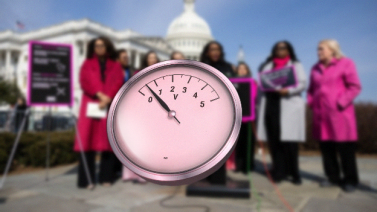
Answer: 0.5V
